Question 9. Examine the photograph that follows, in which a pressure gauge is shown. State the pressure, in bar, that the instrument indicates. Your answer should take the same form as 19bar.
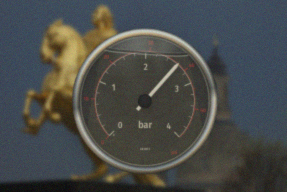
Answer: 2.6bar
